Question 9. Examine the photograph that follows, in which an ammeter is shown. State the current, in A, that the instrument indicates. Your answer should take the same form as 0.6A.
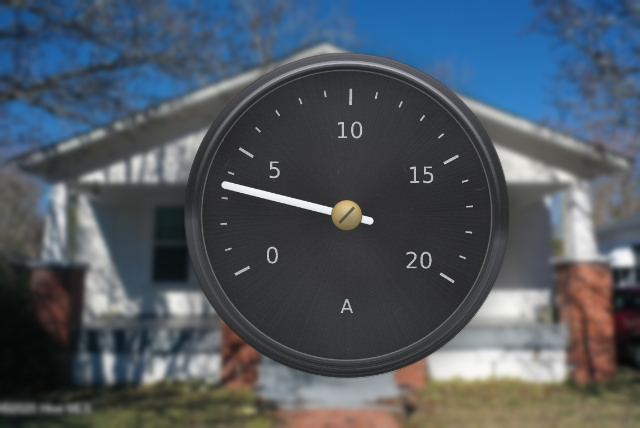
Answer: 3.5A
